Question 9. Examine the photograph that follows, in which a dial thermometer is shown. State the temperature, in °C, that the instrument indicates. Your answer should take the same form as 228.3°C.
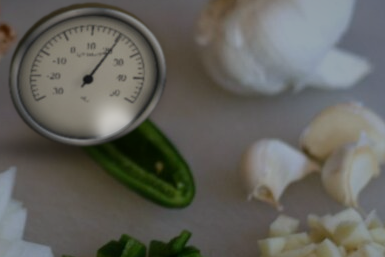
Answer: 20°C
